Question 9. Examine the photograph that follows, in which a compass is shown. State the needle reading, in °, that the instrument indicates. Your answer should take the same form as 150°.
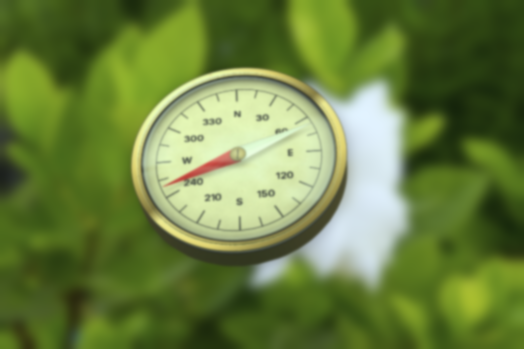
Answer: 247.5°
